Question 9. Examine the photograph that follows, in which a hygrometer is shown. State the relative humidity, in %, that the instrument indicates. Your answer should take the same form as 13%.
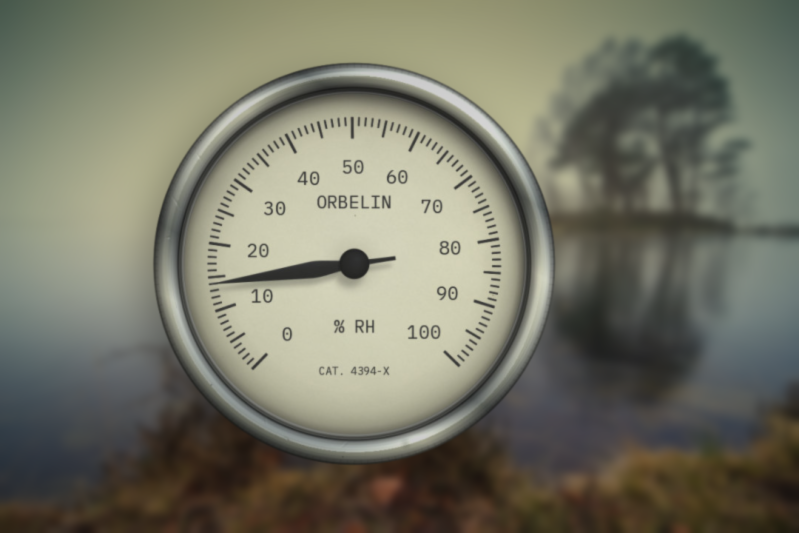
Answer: 14%
